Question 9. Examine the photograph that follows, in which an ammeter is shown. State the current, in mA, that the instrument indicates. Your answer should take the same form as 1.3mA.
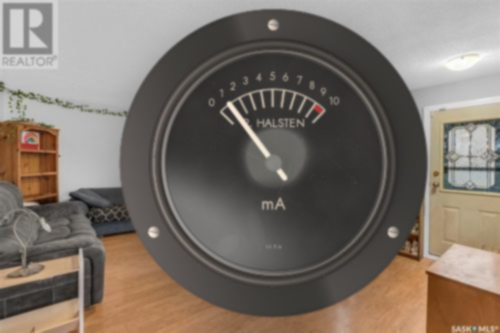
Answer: 1mA
